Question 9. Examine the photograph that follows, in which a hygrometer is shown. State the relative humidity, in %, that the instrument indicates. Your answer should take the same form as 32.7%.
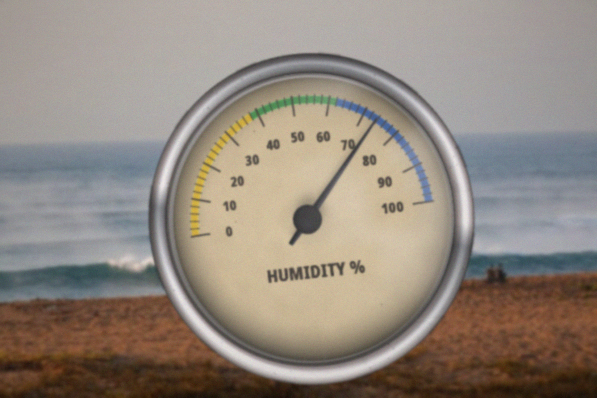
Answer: 74%
